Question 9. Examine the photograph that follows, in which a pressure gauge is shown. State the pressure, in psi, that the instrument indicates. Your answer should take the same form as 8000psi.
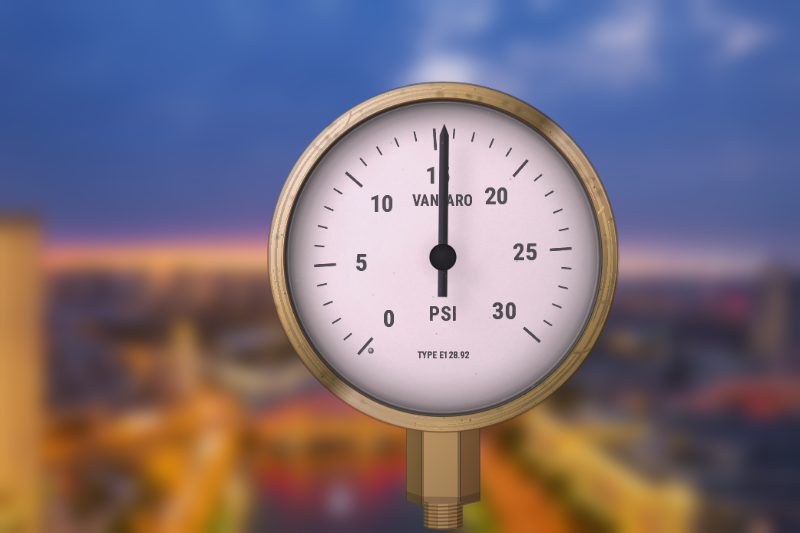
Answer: 15.5psi
